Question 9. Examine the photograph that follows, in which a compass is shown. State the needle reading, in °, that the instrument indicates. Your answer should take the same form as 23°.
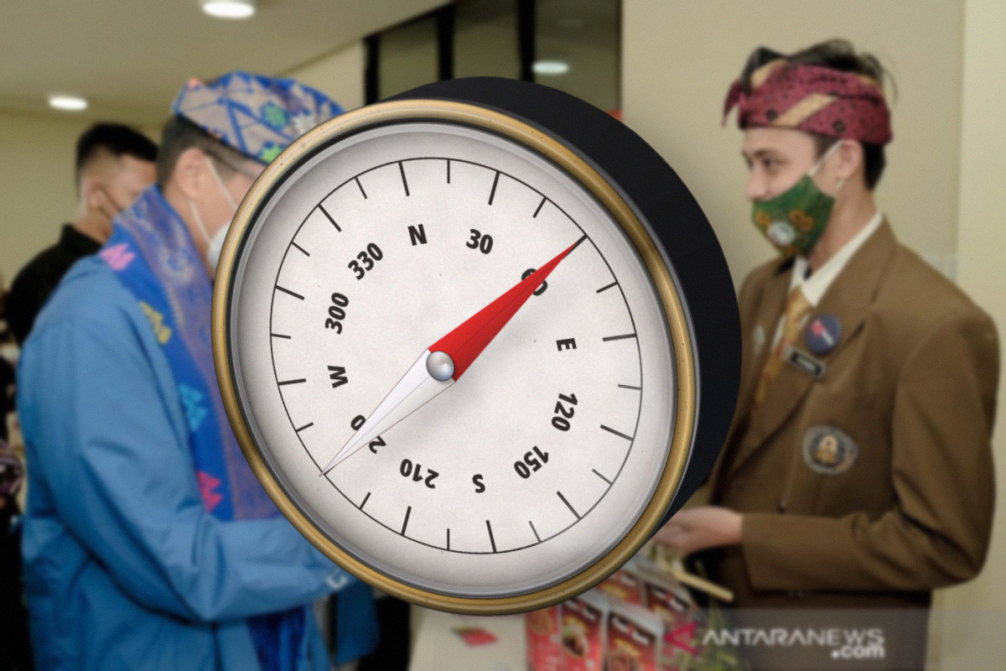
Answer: 60°
